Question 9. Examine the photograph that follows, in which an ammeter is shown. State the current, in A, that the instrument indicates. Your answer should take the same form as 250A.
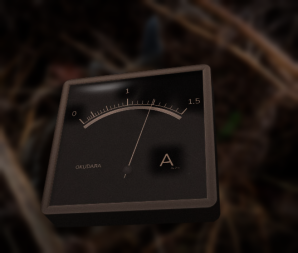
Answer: 1.25A
